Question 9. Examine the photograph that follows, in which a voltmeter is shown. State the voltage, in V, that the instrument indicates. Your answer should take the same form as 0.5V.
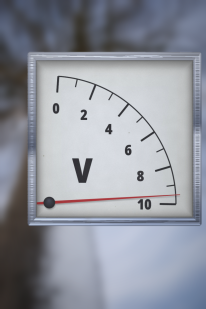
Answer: 9.5V
